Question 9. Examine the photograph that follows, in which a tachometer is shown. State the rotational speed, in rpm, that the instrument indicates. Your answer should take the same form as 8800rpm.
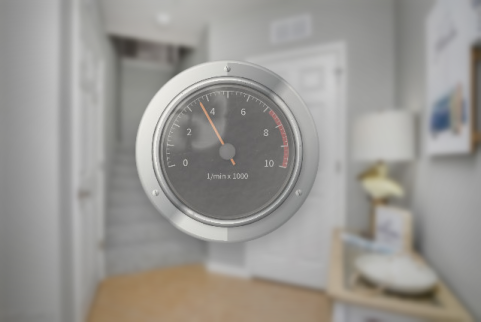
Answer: 3600rpm
